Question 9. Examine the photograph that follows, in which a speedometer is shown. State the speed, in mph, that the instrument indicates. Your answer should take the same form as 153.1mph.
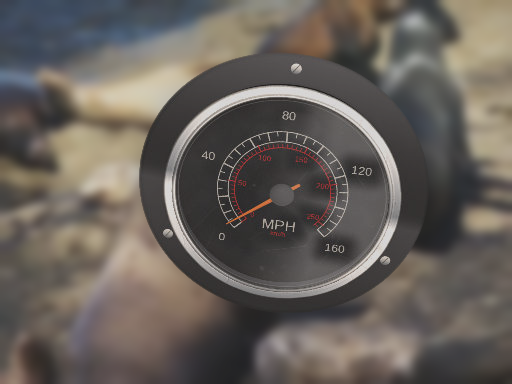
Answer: 5mph
